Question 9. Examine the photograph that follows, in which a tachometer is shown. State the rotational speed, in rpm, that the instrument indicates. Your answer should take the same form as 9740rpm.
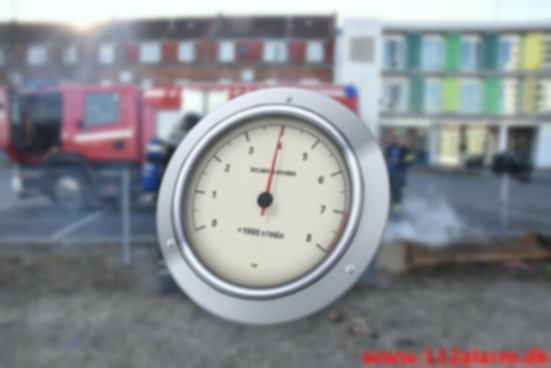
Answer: 4000rpm
